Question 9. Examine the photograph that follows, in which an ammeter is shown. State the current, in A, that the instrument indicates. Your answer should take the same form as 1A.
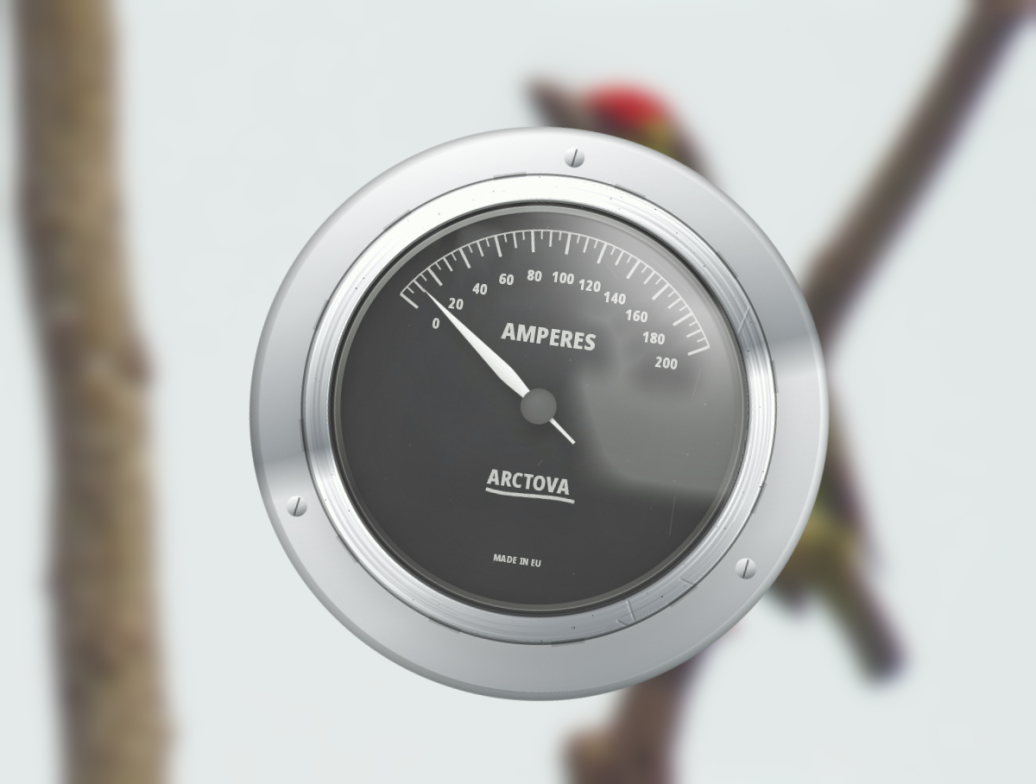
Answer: 10A
